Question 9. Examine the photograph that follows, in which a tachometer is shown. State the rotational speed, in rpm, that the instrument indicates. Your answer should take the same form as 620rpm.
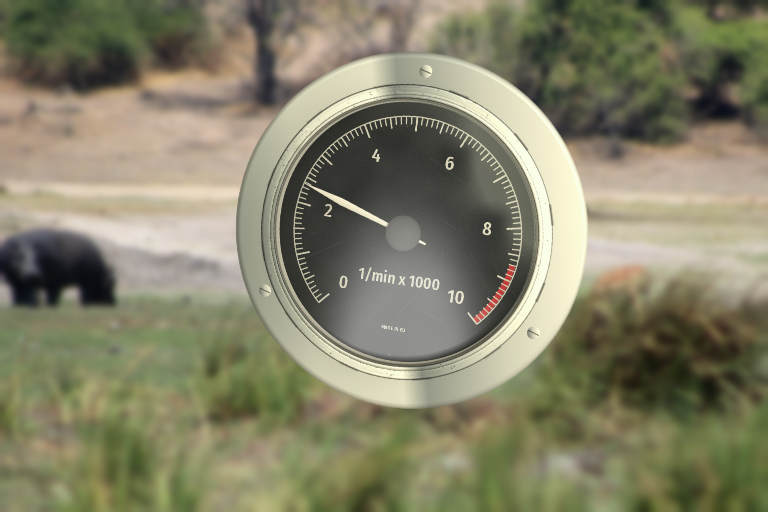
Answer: 2400rpm
